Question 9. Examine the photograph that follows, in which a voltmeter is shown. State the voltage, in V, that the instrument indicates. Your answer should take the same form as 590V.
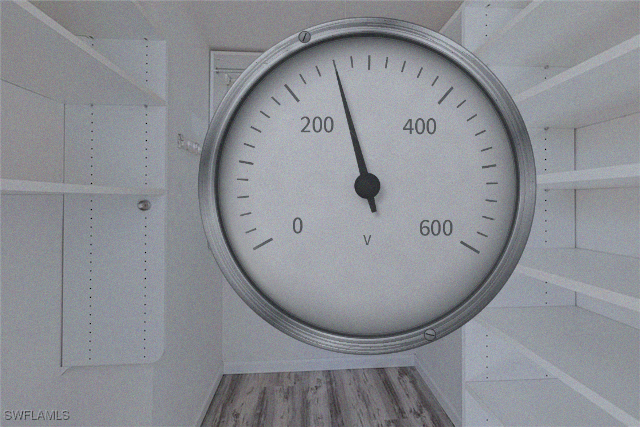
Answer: 260V
